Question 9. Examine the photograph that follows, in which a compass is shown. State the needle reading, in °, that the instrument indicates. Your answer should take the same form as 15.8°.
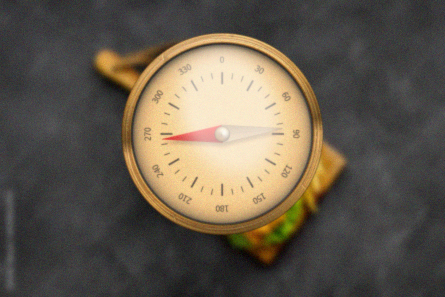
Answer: 265°
